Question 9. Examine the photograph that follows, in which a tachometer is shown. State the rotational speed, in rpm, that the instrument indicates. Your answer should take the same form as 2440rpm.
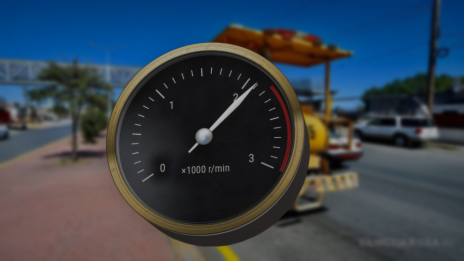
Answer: 2100rpm
